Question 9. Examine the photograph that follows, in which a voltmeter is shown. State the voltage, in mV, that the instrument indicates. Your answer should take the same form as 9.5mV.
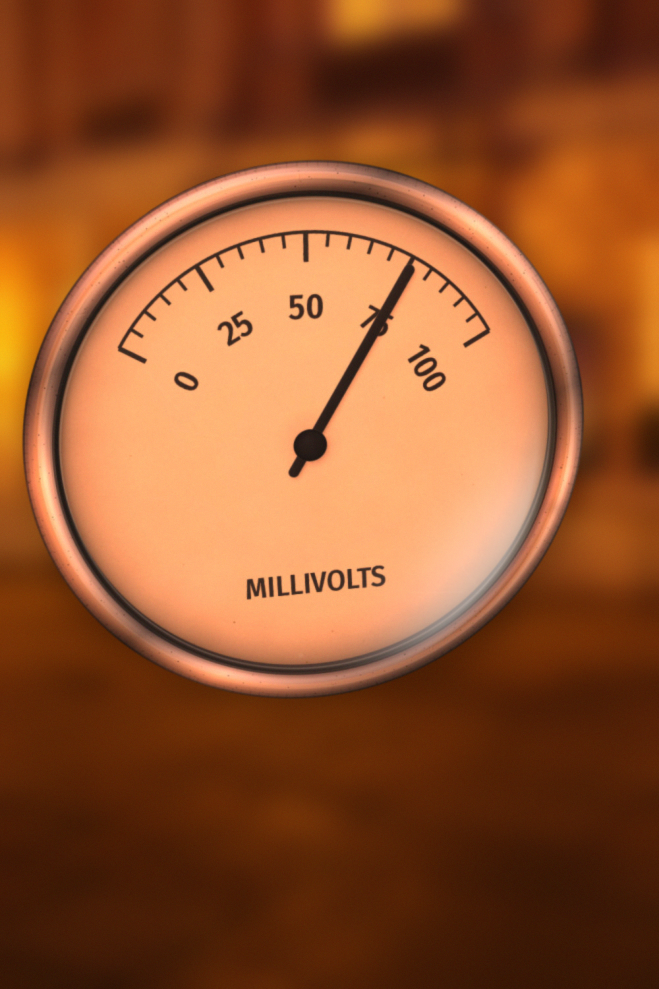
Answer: 75mV
